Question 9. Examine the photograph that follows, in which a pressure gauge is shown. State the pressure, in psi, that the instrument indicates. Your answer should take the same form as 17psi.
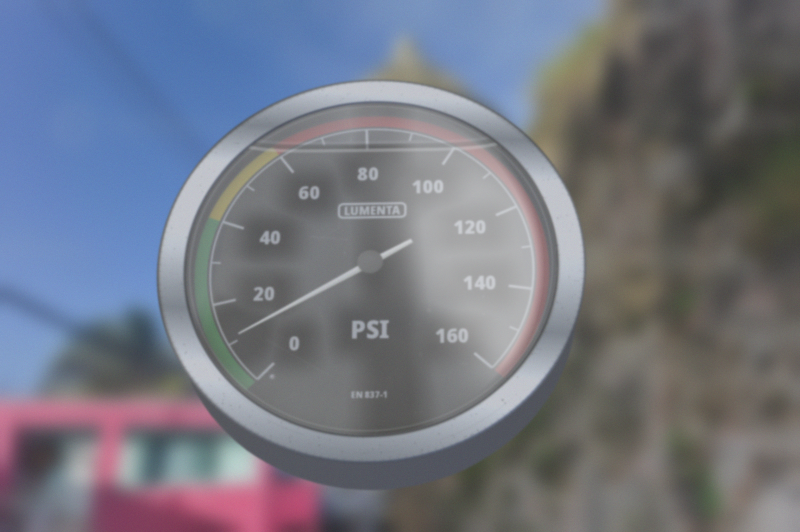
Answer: 10psi
